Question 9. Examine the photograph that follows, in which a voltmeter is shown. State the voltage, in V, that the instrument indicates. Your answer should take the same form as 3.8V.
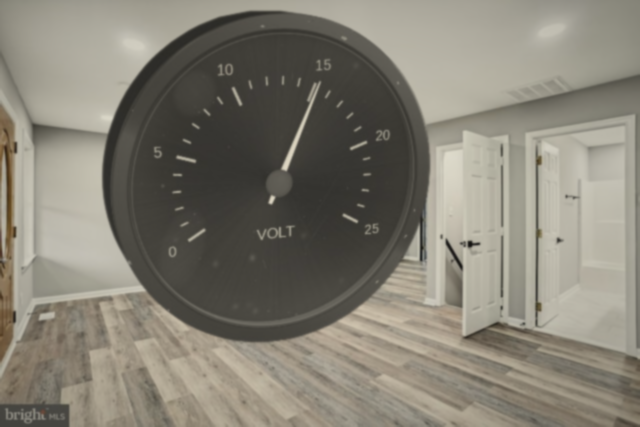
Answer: 15V
